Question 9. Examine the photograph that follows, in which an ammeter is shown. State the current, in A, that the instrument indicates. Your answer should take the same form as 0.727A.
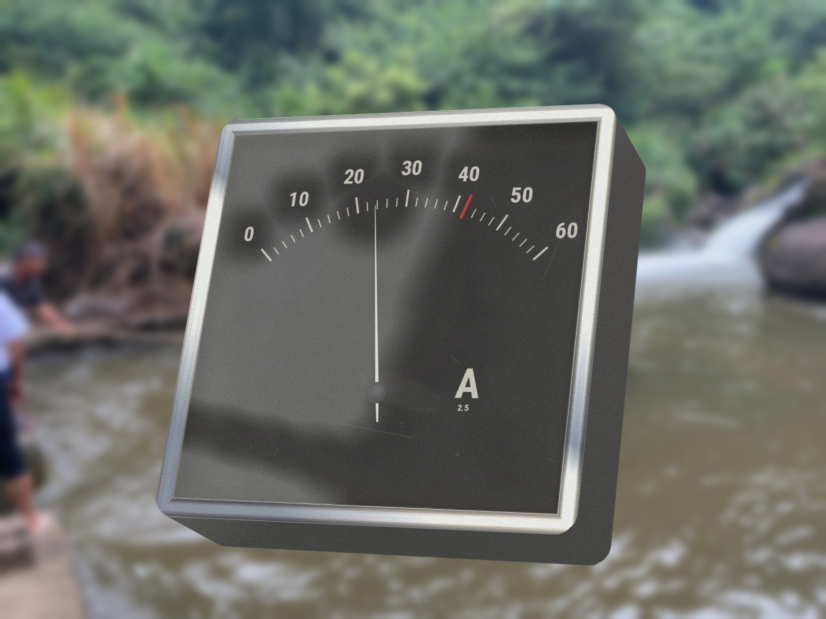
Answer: 24A
